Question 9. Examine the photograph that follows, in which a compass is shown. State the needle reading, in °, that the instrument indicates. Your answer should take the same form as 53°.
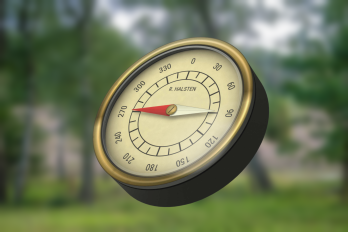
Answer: 270°
